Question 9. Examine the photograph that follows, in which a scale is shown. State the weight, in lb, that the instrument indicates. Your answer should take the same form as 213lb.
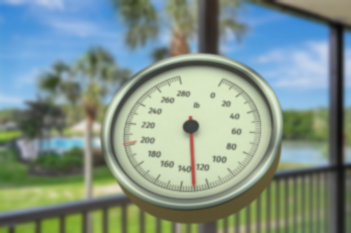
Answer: 130lb
